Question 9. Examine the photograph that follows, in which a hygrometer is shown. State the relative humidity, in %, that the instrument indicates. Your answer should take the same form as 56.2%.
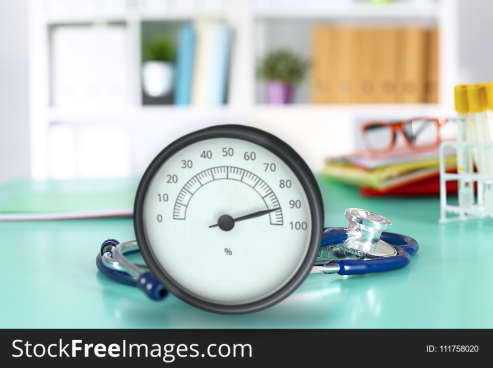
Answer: 90%
